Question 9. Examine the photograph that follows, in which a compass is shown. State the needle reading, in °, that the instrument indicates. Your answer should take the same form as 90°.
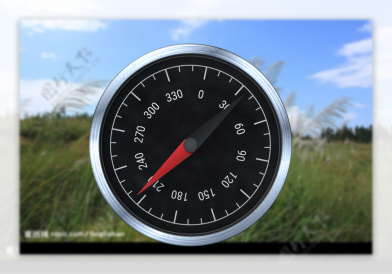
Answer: 215°
